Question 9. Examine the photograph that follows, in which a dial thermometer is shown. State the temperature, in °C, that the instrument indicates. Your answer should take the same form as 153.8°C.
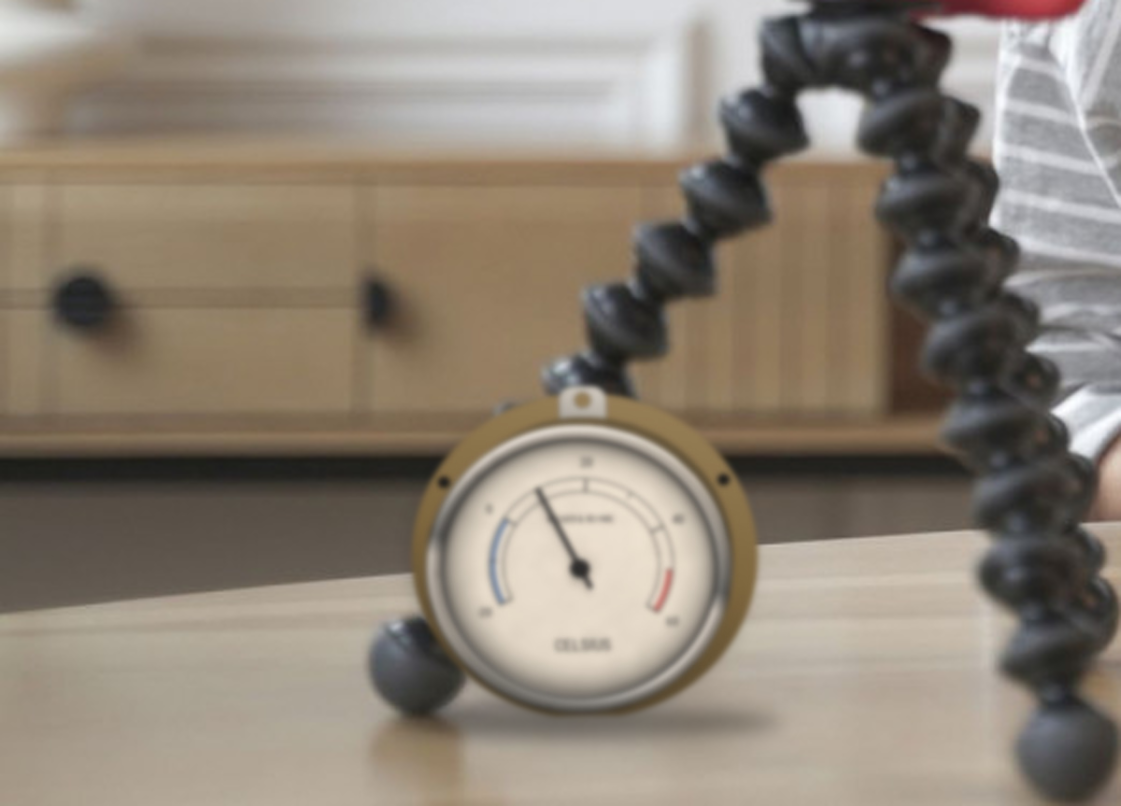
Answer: 10°C
